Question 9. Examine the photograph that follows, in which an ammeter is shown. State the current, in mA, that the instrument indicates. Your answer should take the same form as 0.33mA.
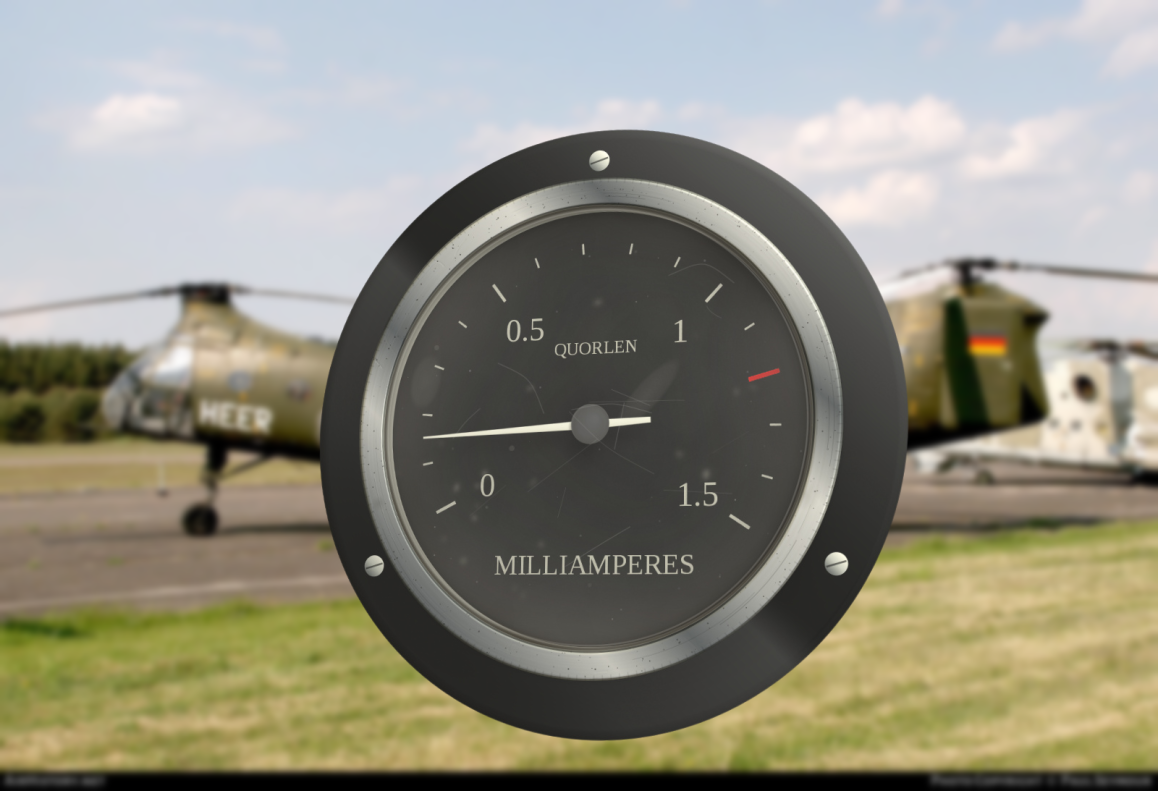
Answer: 0.15mA
